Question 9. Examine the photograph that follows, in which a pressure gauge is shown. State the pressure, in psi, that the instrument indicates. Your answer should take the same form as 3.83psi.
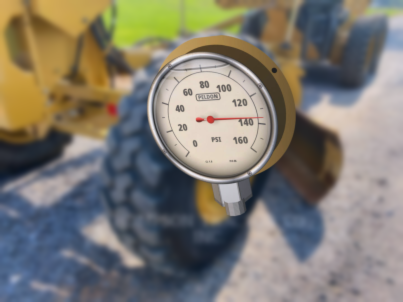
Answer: 135psi
